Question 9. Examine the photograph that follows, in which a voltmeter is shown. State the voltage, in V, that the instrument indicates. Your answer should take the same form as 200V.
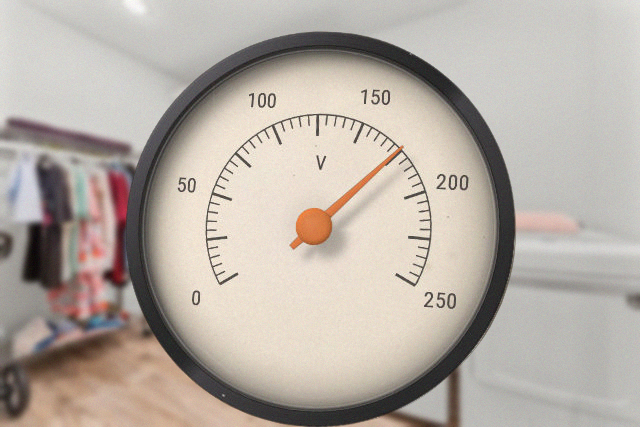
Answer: 175V
